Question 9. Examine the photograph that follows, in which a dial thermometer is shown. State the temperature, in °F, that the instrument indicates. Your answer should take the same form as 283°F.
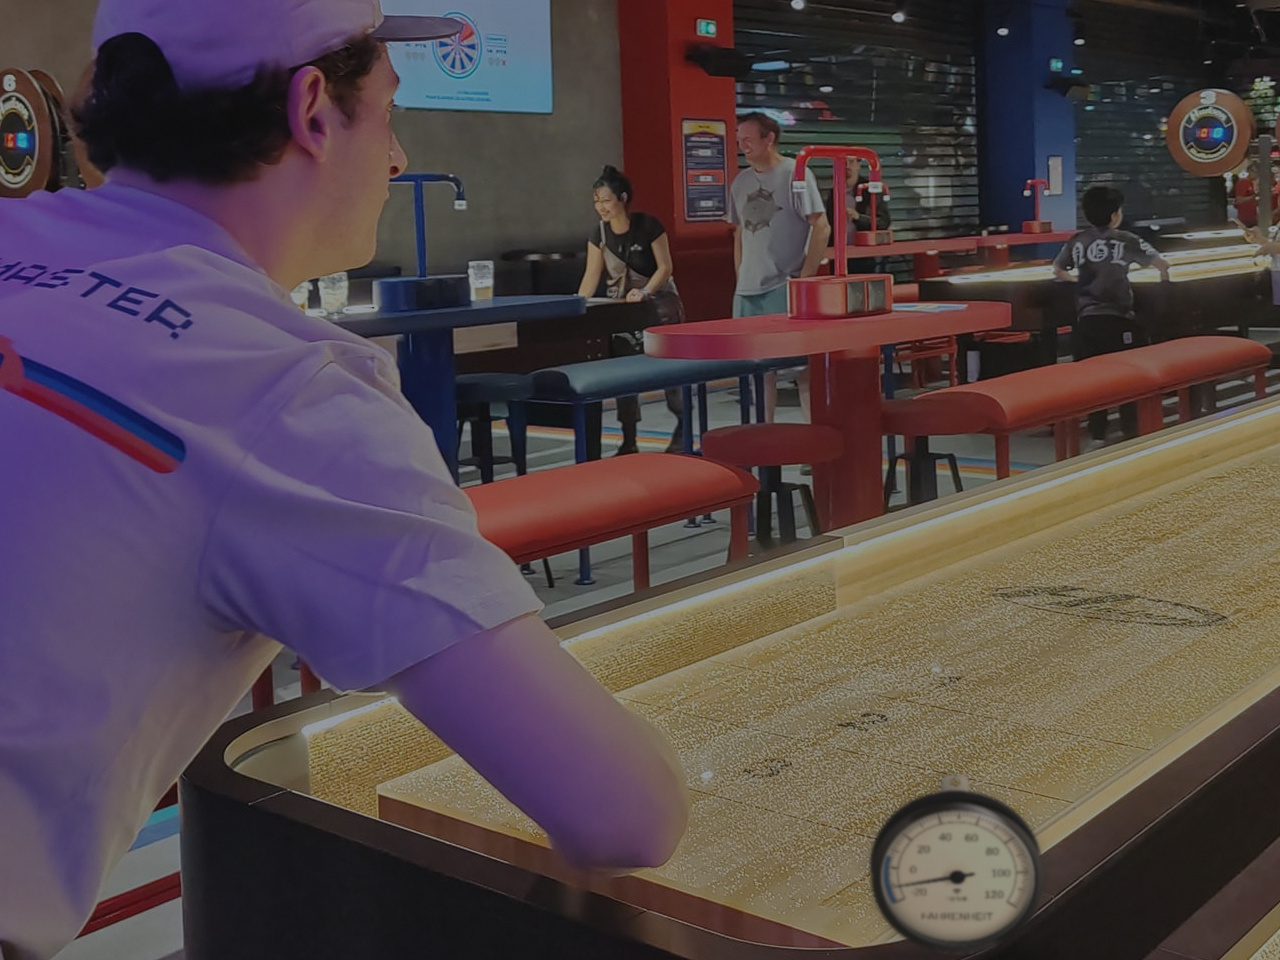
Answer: -10°F
